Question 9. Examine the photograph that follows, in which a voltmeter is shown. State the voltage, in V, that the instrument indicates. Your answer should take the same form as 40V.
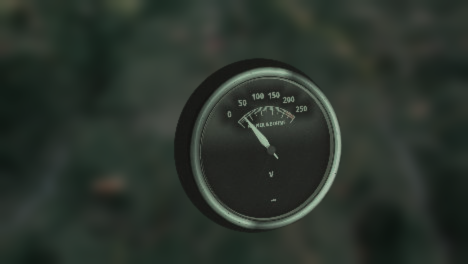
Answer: 25V
